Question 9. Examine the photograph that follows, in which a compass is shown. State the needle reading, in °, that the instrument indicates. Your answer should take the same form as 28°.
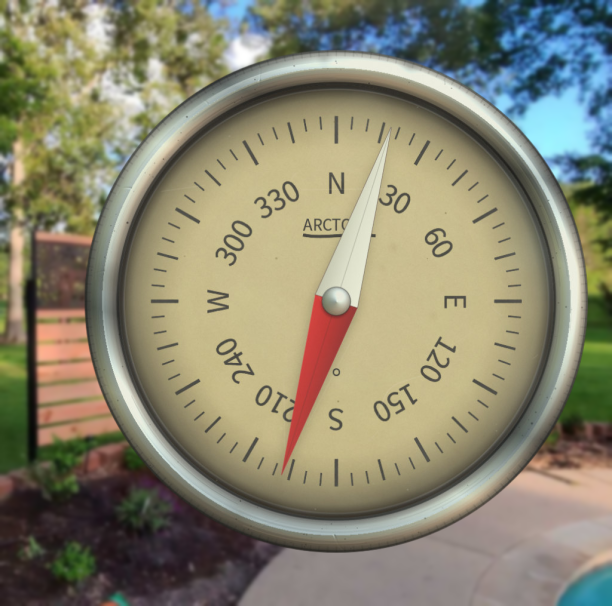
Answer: 197.5°
